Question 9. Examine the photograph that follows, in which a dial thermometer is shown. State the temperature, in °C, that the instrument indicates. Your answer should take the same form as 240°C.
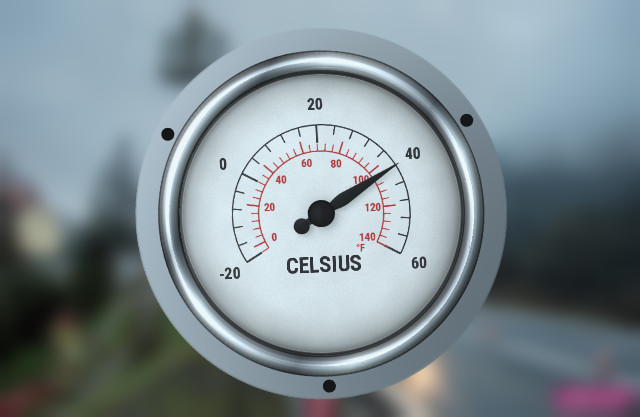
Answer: 40°C
